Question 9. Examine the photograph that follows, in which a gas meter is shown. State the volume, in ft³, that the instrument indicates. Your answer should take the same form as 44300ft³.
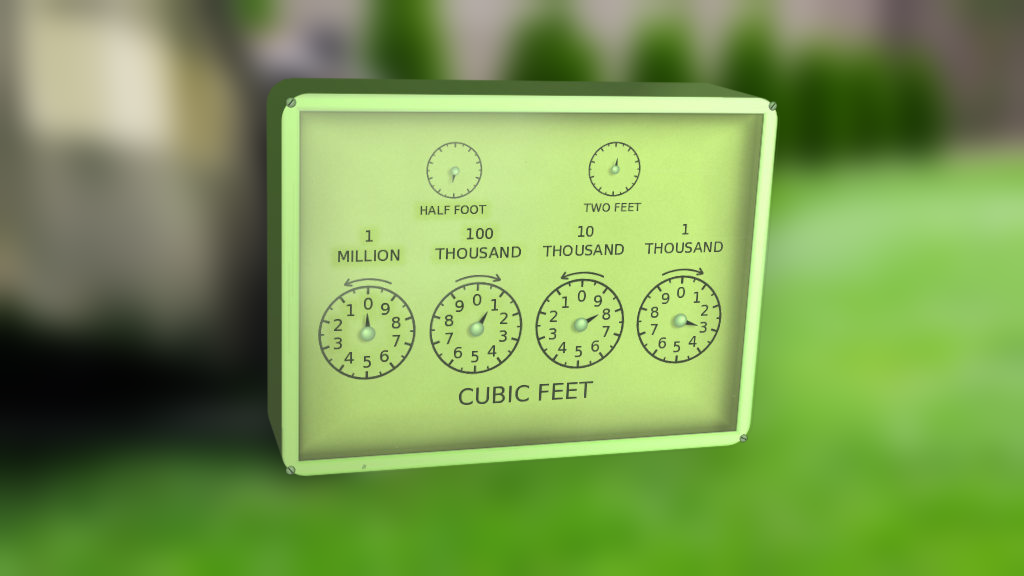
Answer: 8300ft³
